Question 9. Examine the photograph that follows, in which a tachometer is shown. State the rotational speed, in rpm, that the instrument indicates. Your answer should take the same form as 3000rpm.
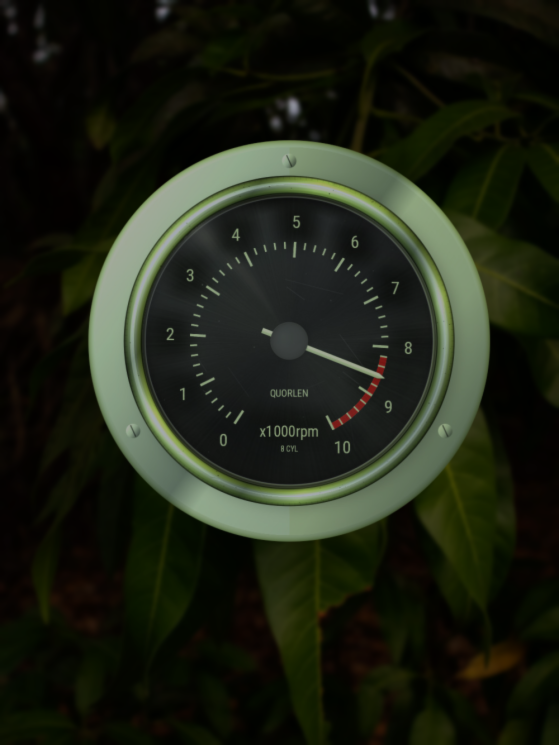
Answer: 8600rpm
